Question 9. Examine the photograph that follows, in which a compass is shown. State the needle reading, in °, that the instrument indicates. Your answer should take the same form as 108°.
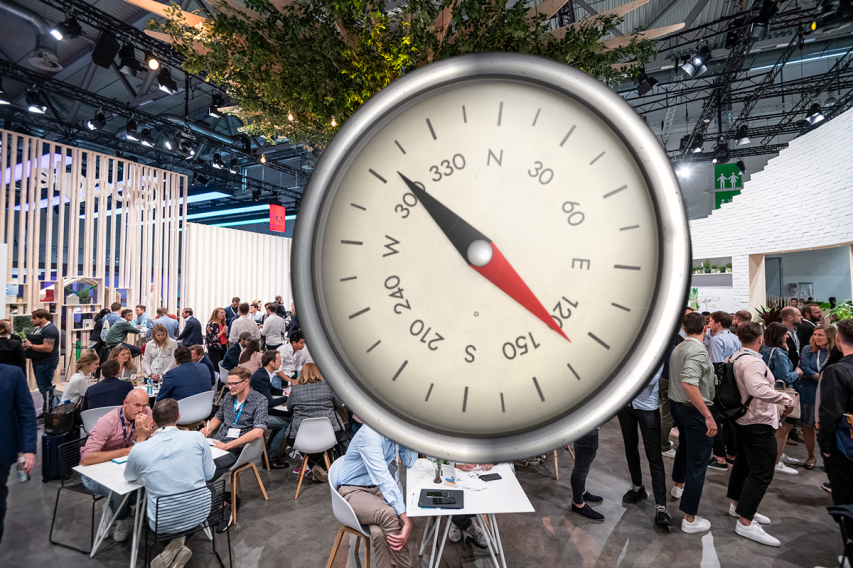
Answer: 127.5°
